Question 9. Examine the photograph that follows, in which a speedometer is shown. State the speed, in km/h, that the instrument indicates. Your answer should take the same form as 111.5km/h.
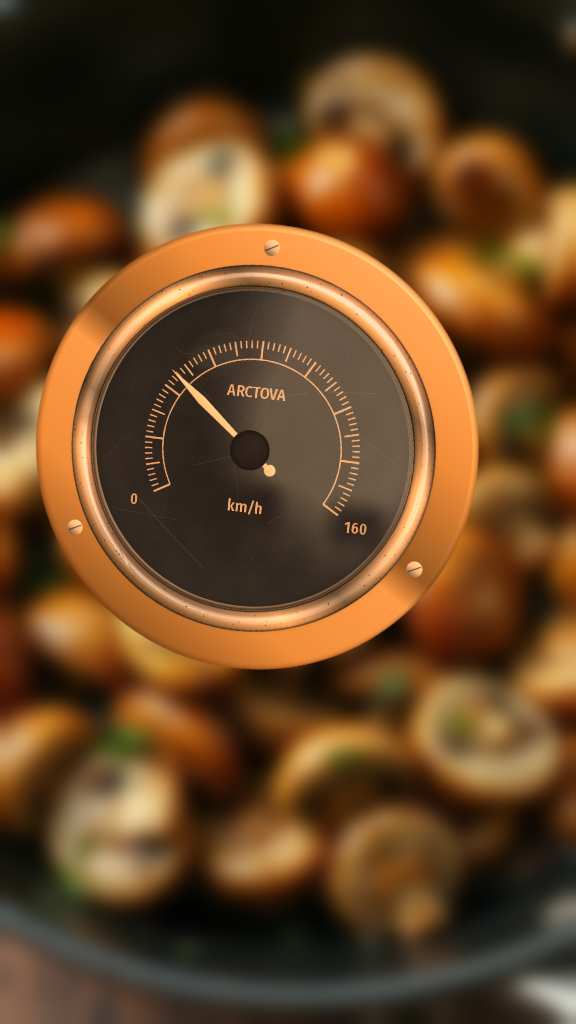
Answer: 46km/h
